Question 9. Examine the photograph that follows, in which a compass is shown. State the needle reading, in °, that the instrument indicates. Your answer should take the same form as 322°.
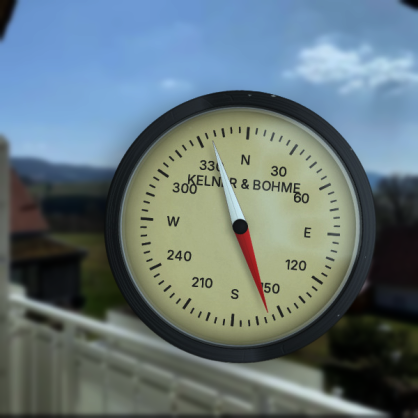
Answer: 157.5°
